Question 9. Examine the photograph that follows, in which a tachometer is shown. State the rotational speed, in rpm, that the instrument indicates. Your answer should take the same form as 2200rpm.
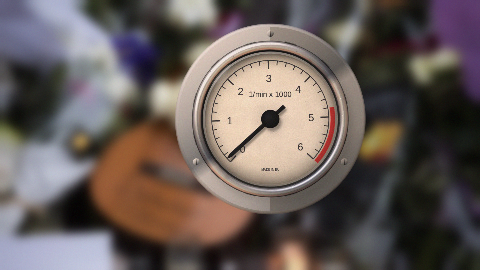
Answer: 100rpm
